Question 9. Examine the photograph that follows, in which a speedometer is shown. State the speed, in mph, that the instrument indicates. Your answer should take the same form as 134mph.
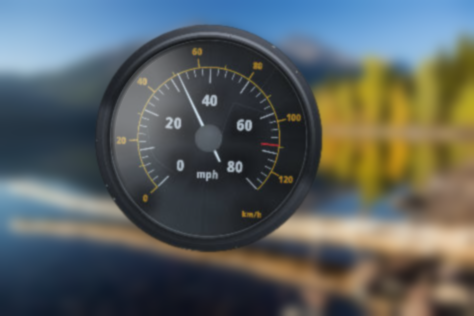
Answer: 32mph
